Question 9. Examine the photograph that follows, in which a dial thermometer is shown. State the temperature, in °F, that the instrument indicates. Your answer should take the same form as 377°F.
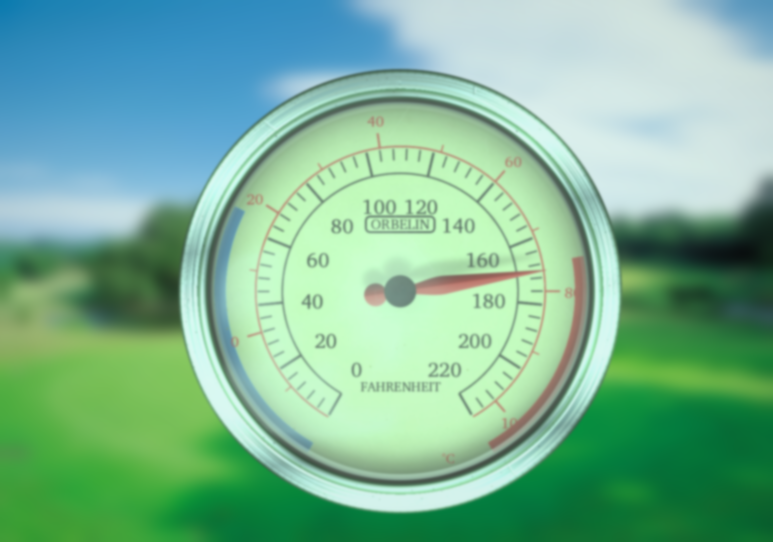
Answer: 170°F
